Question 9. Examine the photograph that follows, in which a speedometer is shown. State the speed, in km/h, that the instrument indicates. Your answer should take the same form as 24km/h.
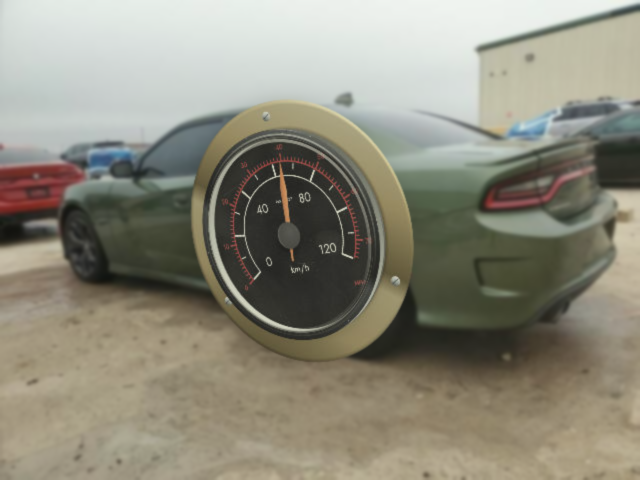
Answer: 65km/h
